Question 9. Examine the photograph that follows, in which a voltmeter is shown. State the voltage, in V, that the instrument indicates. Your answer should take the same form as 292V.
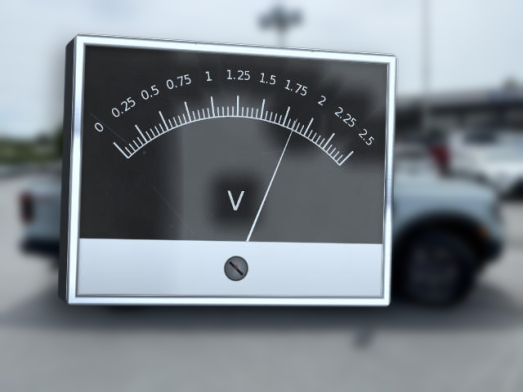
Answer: 1.85V
